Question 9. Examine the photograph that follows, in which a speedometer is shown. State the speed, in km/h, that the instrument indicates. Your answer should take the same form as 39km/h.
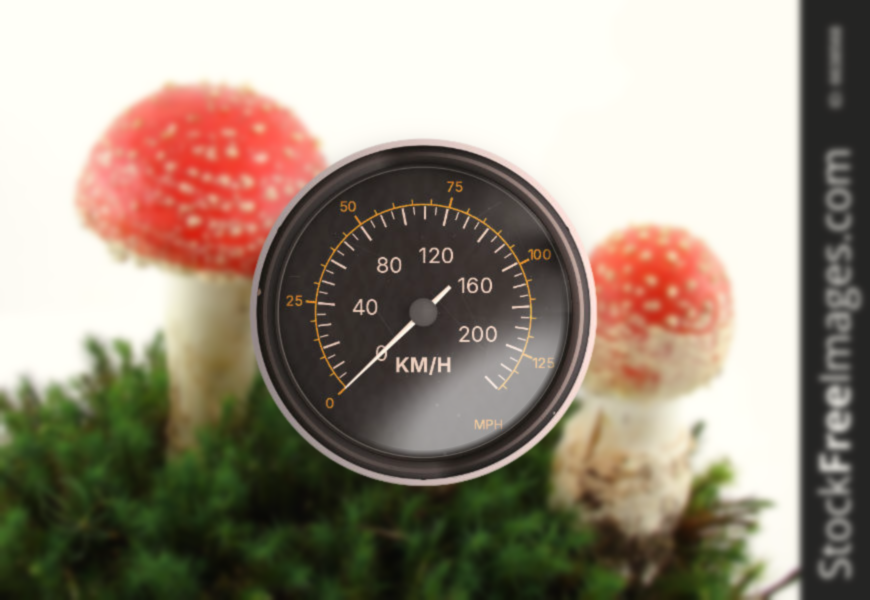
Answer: 0km/h
